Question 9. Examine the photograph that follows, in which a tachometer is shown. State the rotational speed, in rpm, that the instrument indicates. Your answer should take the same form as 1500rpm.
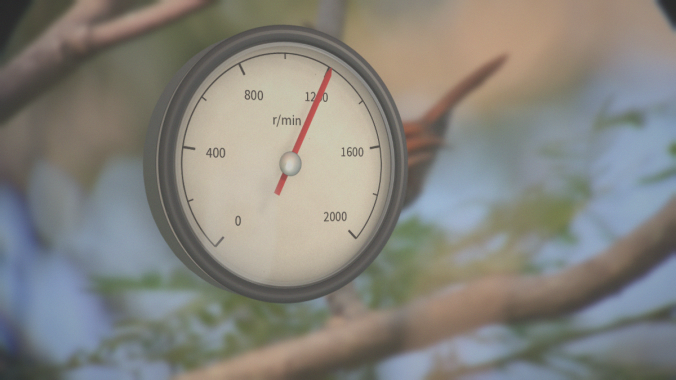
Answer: 1200rpm
